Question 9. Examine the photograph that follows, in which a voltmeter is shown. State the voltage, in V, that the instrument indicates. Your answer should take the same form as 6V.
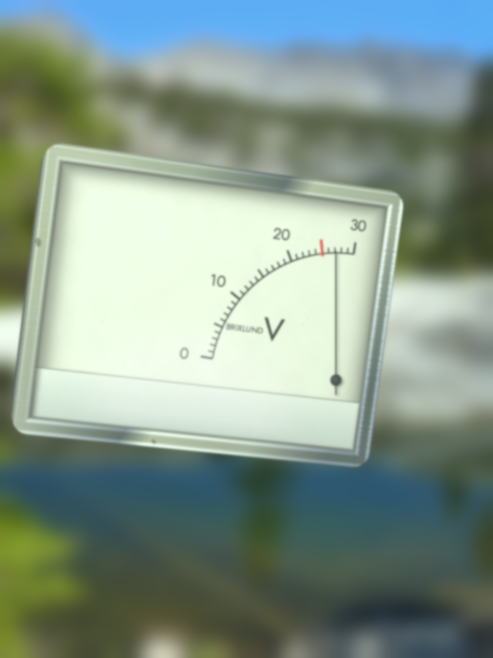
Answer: 27V
